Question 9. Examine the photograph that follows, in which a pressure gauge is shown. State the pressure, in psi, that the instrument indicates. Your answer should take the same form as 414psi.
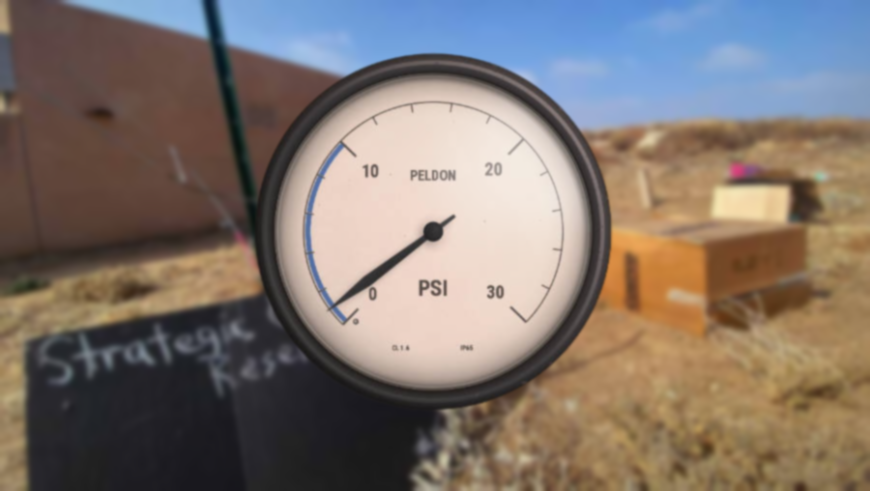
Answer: 1psi
